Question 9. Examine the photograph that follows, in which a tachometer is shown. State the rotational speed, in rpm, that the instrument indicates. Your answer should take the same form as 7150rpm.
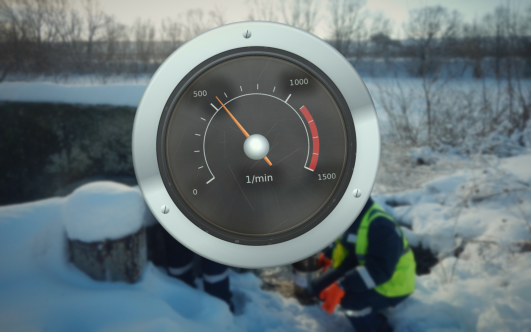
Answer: 550rpm
